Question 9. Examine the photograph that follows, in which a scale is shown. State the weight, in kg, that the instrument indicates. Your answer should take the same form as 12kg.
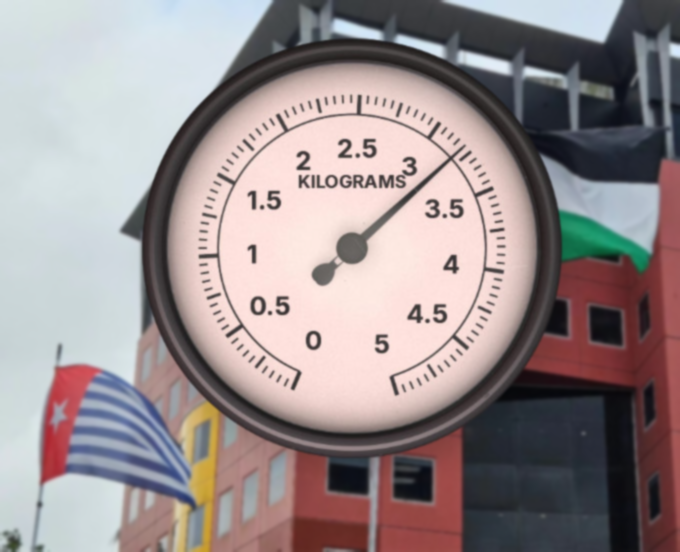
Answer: 3.2kg
